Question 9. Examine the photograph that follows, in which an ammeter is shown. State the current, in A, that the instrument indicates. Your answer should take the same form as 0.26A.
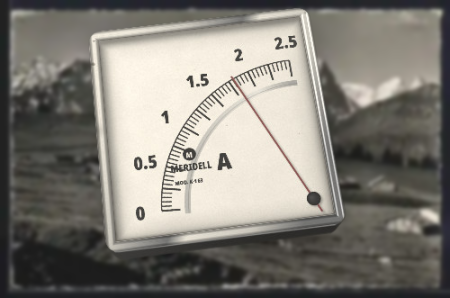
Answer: 1.8A
